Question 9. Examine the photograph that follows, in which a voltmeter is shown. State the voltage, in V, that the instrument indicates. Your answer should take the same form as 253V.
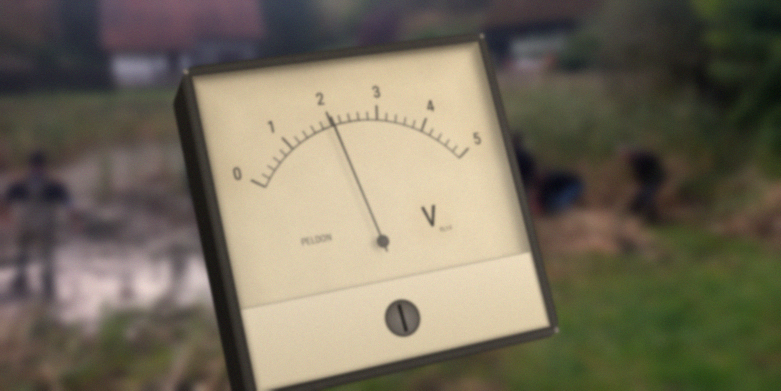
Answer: 2V
